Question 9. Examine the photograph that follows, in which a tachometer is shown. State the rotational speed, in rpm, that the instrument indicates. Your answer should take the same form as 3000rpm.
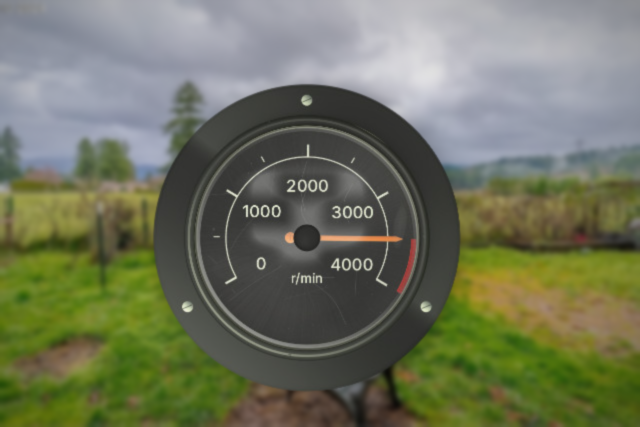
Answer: 3500rpm
